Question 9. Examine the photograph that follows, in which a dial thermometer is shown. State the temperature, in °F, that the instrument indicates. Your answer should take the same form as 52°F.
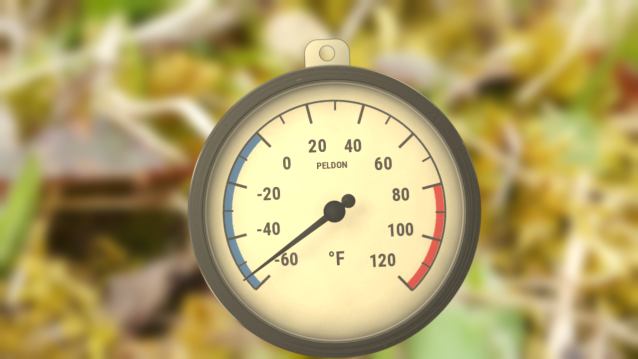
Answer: -55°F
